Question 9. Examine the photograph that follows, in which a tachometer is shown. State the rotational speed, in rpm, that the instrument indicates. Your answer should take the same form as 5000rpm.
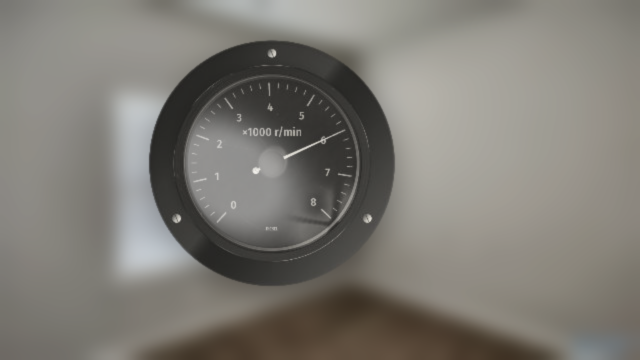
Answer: 6000rpm
